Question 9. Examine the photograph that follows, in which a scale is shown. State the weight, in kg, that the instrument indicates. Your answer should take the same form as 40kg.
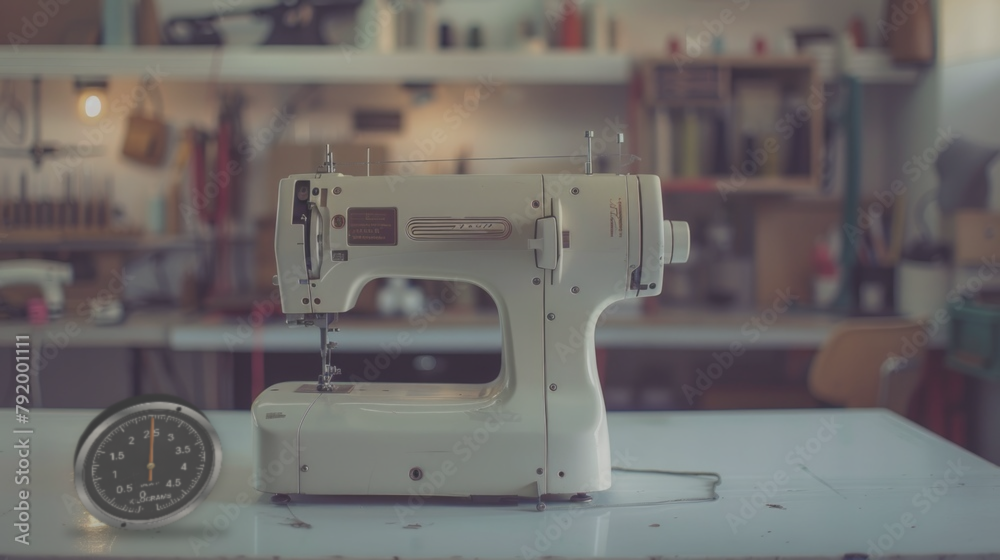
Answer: 2.5kg
